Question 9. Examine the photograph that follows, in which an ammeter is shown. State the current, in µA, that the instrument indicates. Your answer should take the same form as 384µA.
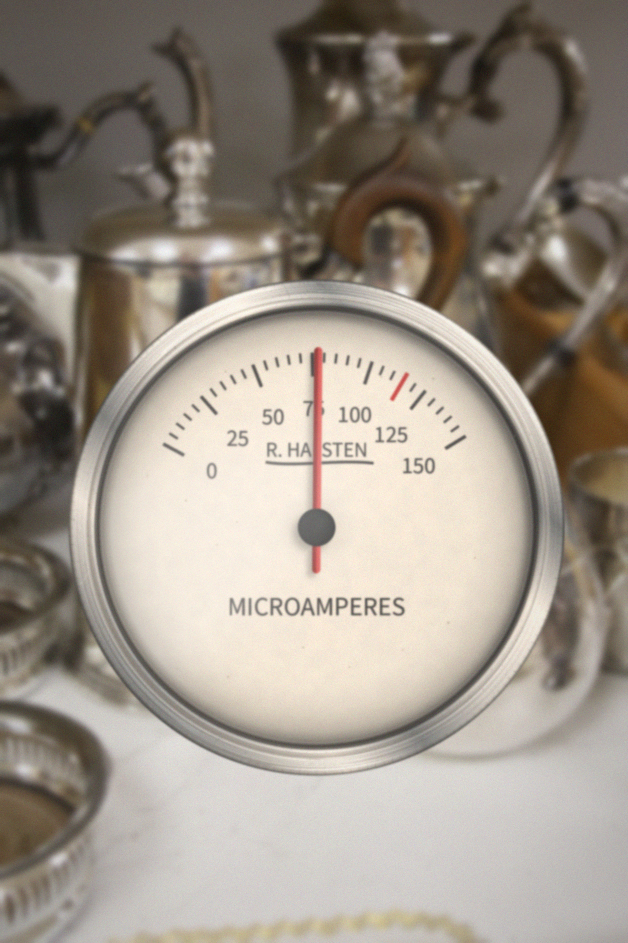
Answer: 77.5µA
